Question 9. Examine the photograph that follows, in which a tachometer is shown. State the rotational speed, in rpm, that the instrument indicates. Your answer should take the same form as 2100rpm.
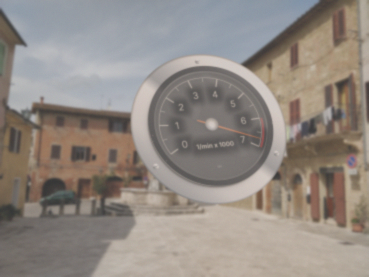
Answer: 6750rpm
